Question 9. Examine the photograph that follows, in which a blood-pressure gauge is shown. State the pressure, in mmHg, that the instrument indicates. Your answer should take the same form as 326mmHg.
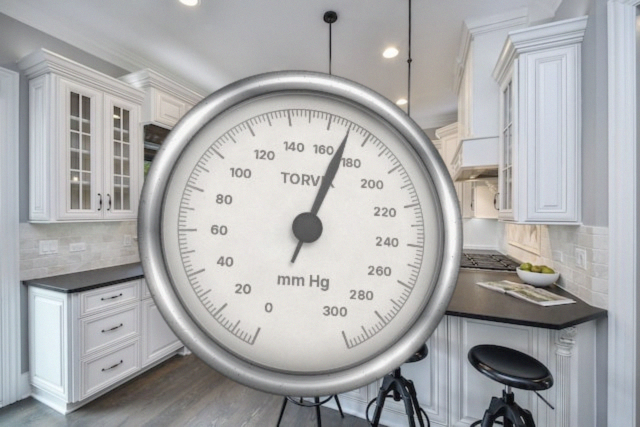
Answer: 170mmHg
